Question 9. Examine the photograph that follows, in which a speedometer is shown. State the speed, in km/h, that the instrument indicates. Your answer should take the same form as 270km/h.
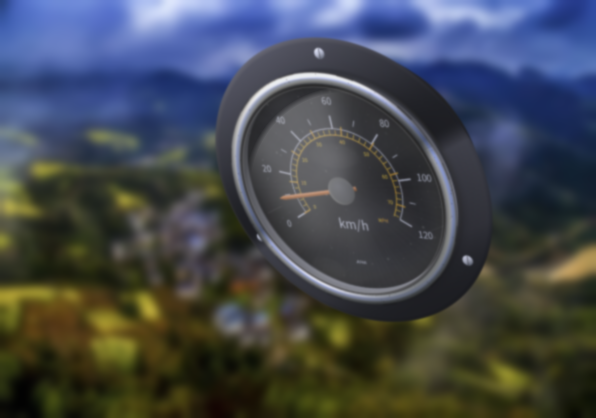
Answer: 10km/h
